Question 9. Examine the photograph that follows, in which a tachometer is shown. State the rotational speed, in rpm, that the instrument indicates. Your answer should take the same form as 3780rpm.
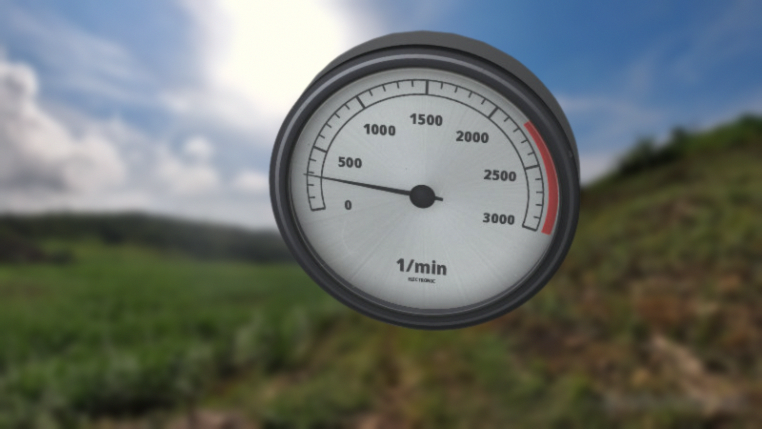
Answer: 300rpm
